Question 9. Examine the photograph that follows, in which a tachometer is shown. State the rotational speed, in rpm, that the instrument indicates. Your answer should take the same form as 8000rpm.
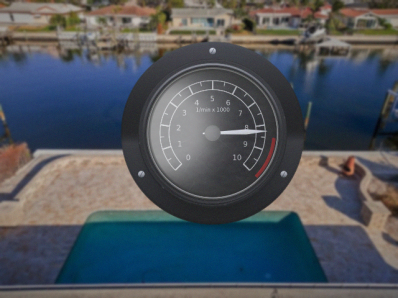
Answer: 8250rpm
